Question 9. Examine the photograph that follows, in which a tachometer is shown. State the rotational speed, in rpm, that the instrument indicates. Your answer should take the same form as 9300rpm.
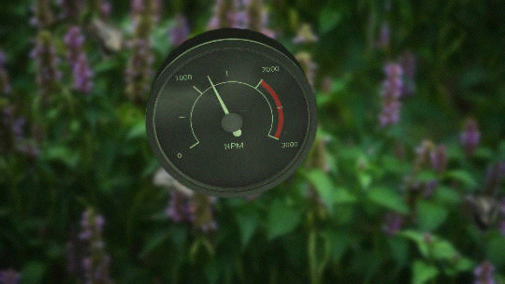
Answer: 1250rpm
